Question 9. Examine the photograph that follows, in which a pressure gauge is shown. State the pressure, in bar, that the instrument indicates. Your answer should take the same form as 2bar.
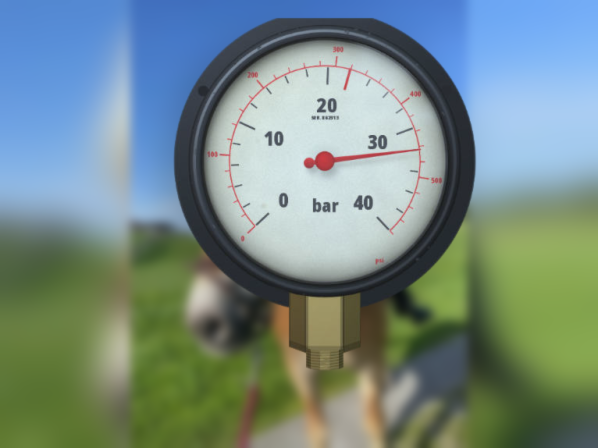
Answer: 32bar
